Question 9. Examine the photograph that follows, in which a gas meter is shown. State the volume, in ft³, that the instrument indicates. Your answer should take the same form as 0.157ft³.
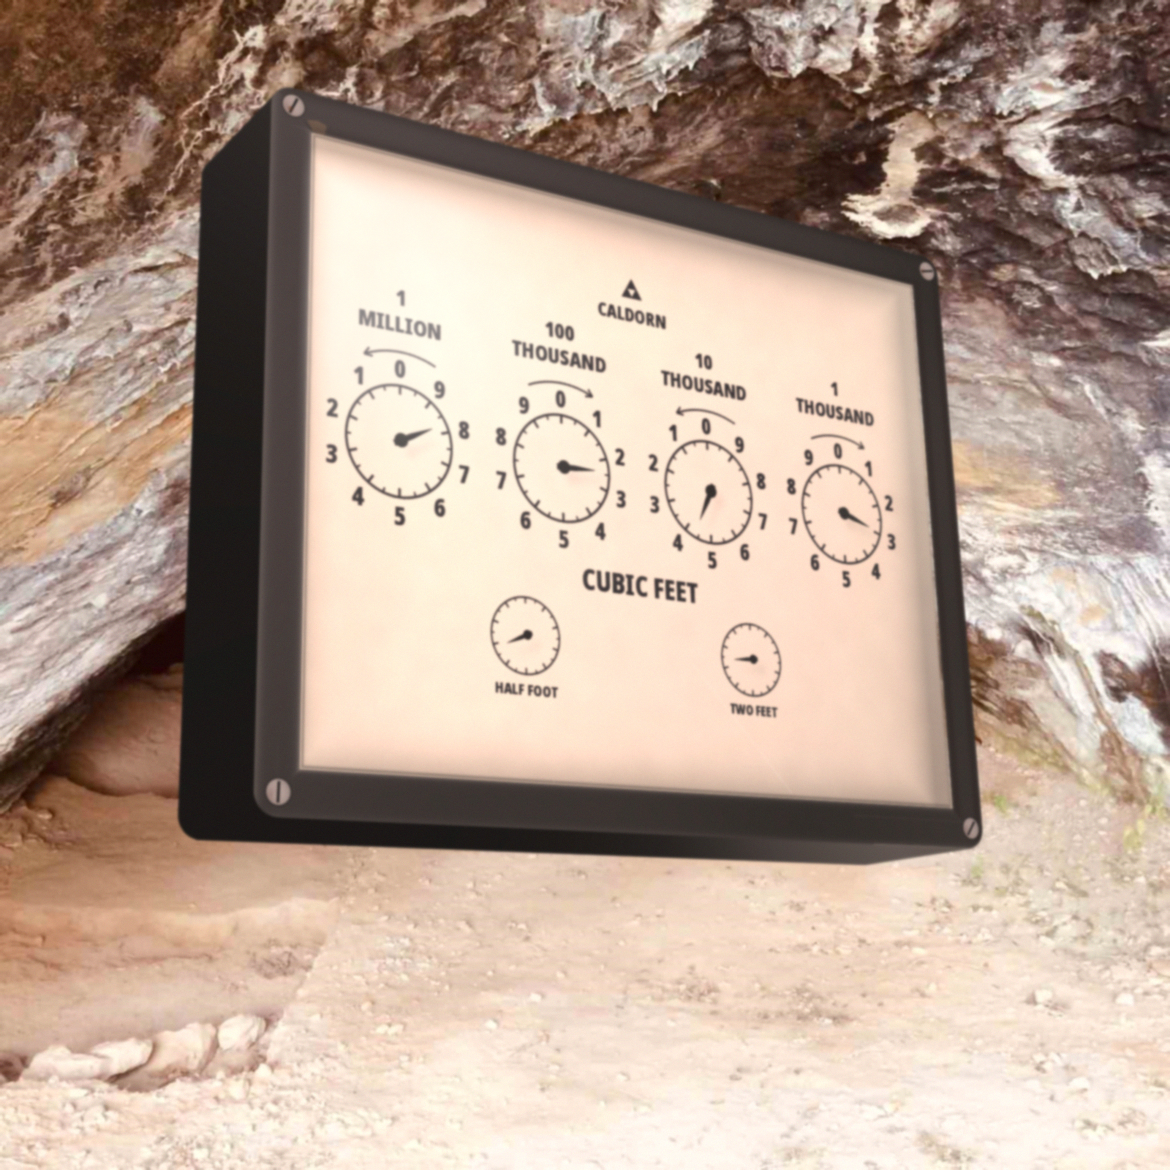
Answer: 824300ft³
